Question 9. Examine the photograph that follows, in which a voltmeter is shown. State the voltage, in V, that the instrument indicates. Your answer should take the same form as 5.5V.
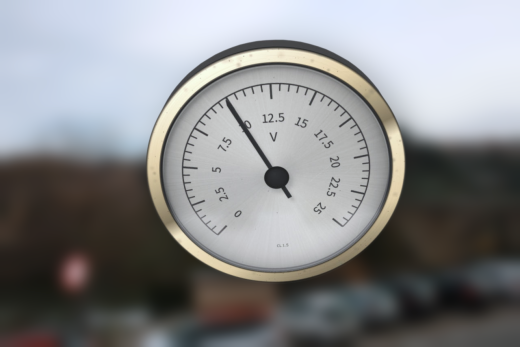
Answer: 10V
